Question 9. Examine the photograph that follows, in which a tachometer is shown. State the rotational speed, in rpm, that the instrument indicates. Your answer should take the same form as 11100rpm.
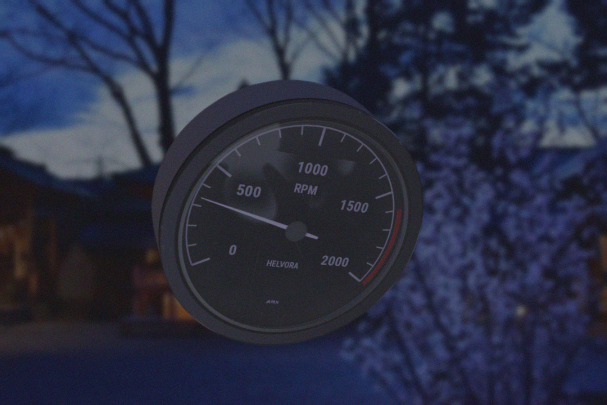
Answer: 350rpm
